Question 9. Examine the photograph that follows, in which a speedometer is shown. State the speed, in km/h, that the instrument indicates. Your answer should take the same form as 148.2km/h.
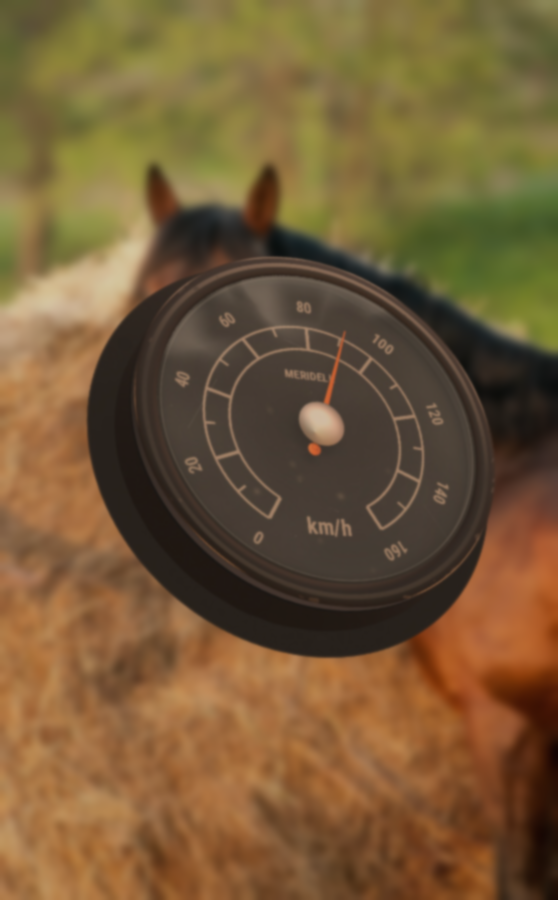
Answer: 90km/h
